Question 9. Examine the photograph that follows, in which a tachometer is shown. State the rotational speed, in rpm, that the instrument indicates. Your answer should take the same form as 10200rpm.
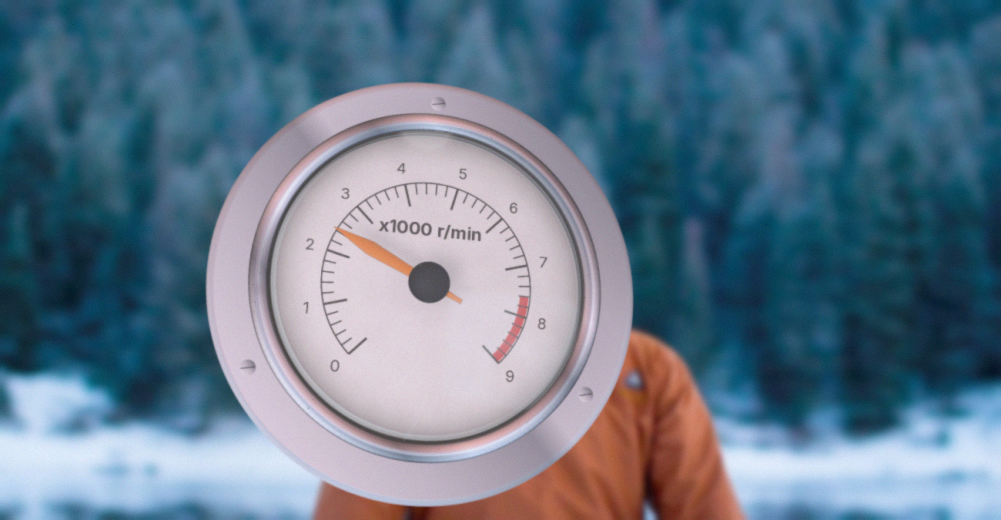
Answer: 2400rpm
